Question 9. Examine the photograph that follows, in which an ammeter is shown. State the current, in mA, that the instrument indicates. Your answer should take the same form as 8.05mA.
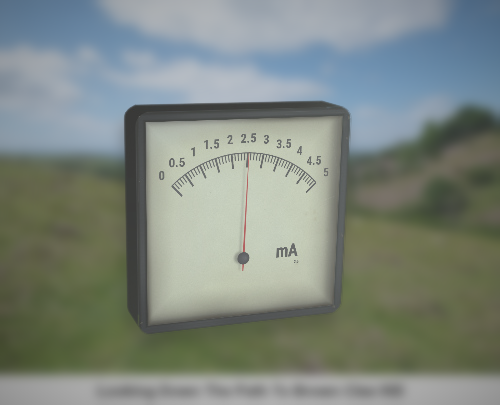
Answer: 2.5mA
